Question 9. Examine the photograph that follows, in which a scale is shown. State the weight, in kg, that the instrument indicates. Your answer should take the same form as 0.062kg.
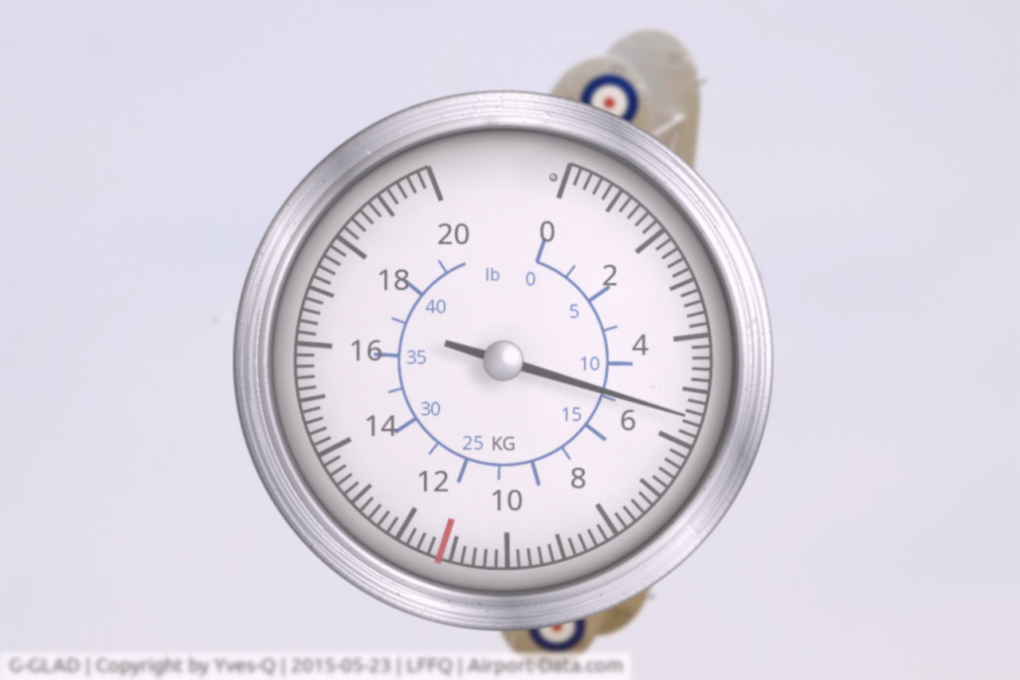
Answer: 5.5kg
